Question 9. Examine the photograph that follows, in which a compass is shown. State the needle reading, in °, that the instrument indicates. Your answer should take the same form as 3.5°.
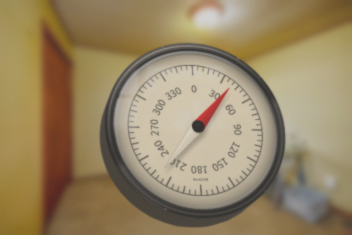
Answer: 40°
